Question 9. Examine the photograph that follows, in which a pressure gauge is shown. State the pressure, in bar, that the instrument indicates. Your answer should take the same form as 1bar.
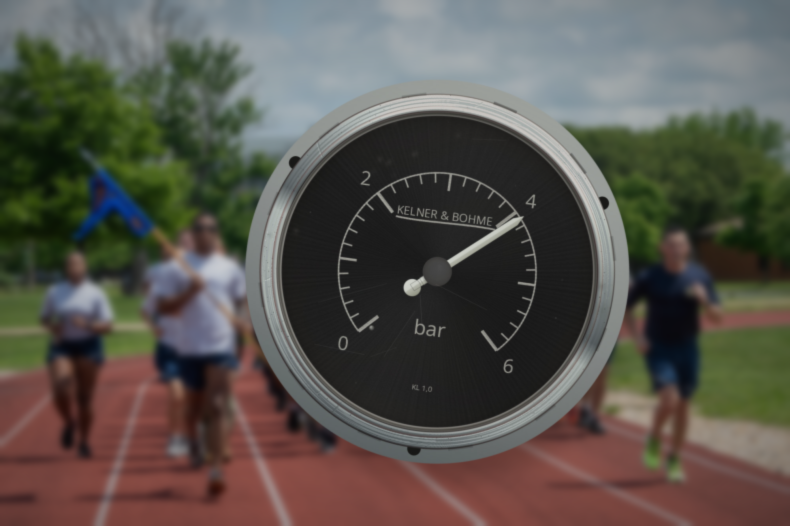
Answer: 4.1bar
